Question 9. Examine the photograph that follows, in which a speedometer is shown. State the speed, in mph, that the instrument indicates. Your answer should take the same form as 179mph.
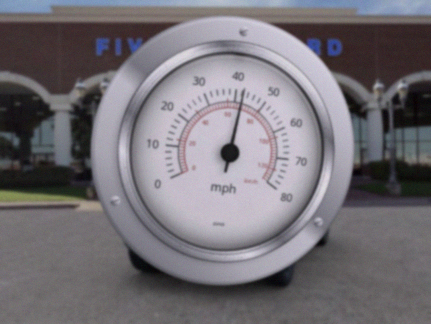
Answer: 42mph
